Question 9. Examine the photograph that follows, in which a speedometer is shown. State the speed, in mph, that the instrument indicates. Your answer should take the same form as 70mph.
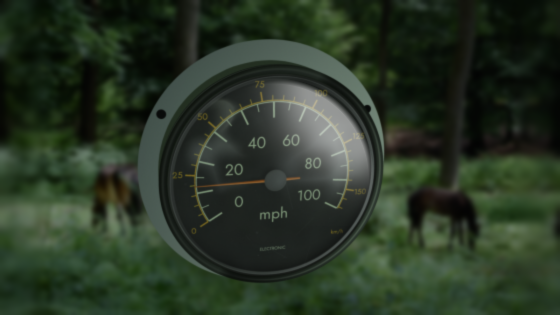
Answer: 12.5mph
